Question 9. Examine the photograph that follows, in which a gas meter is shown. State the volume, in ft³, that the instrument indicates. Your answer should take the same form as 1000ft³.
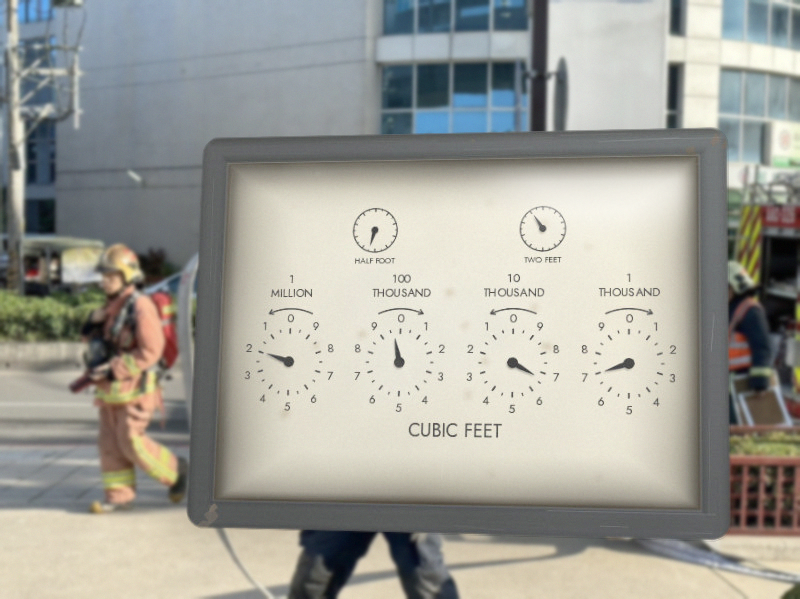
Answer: 196700ft³
